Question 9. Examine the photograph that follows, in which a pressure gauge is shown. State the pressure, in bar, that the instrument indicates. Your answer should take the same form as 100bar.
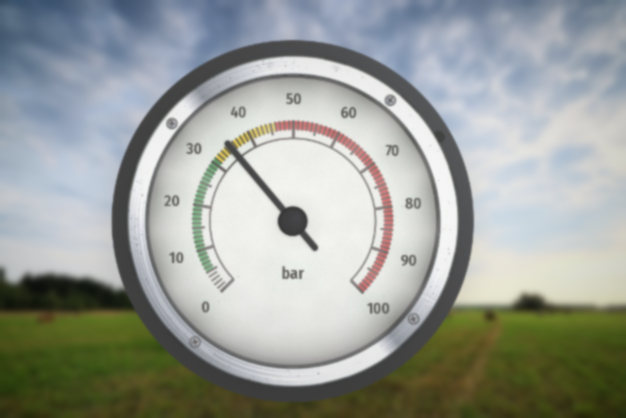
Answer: 35bar
